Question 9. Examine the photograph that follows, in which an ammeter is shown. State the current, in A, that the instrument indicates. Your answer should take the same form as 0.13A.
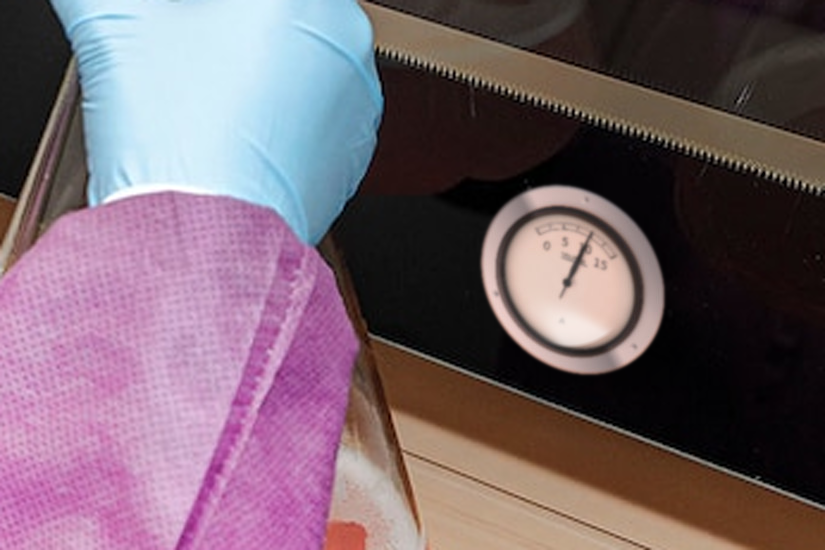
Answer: 10A
